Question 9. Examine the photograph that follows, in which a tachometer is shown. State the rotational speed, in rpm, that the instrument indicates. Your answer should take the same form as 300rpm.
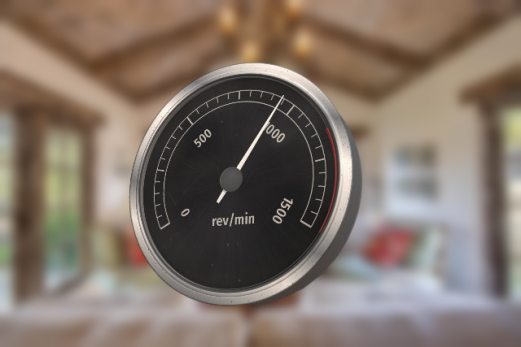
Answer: 950rpm
